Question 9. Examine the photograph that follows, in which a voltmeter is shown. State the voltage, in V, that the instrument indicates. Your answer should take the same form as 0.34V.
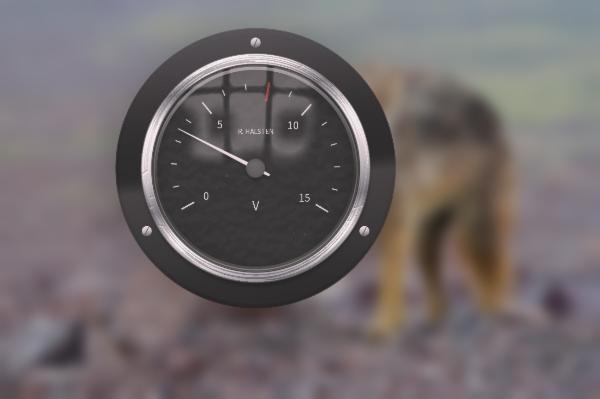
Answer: 3.5V
